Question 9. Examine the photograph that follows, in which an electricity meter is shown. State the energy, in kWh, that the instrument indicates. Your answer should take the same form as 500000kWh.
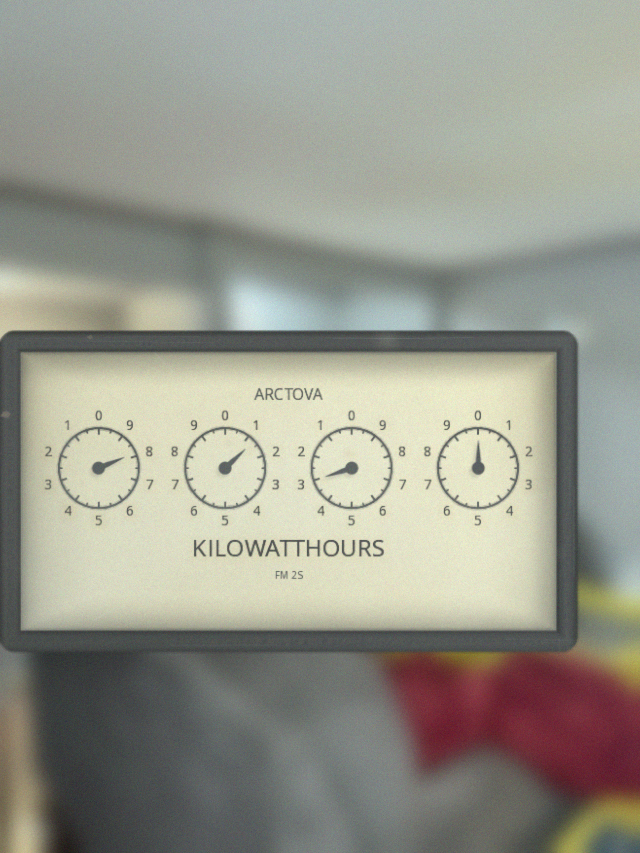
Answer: 8130kWh
